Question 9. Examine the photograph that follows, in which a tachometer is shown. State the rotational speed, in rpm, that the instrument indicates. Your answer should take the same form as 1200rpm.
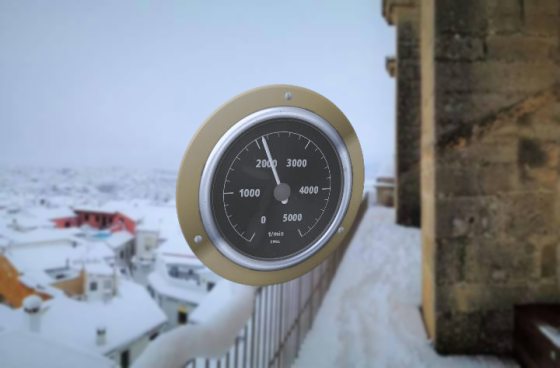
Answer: 2100rpm
